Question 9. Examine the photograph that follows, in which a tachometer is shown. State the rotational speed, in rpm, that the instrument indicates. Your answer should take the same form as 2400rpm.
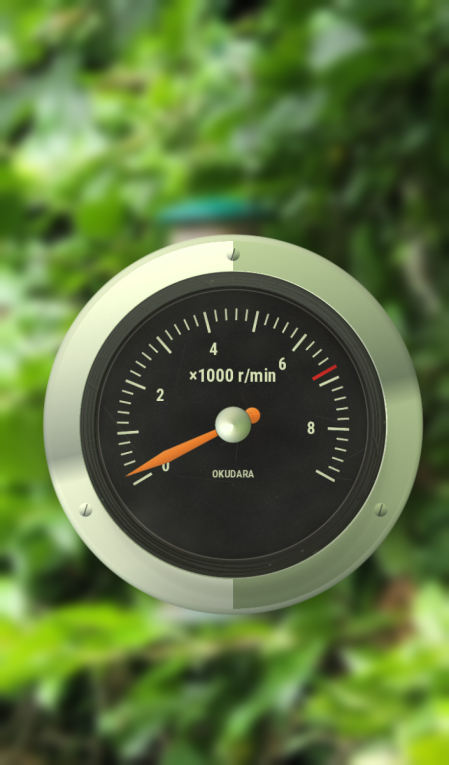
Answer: 200rpm
